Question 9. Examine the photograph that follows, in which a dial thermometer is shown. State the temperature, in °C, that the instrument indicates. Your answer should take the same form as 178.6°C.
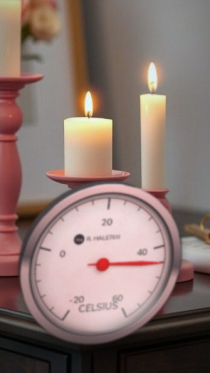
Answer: 44°C
